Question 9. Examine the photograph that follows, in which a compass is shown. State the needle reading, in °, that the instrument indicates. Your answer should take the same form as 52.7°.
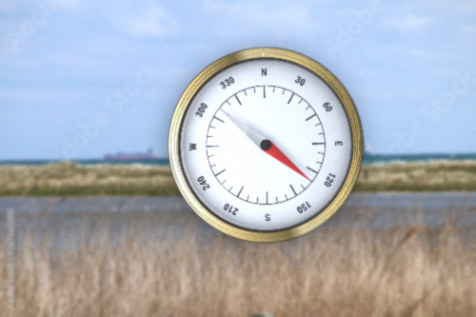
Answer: 130°
